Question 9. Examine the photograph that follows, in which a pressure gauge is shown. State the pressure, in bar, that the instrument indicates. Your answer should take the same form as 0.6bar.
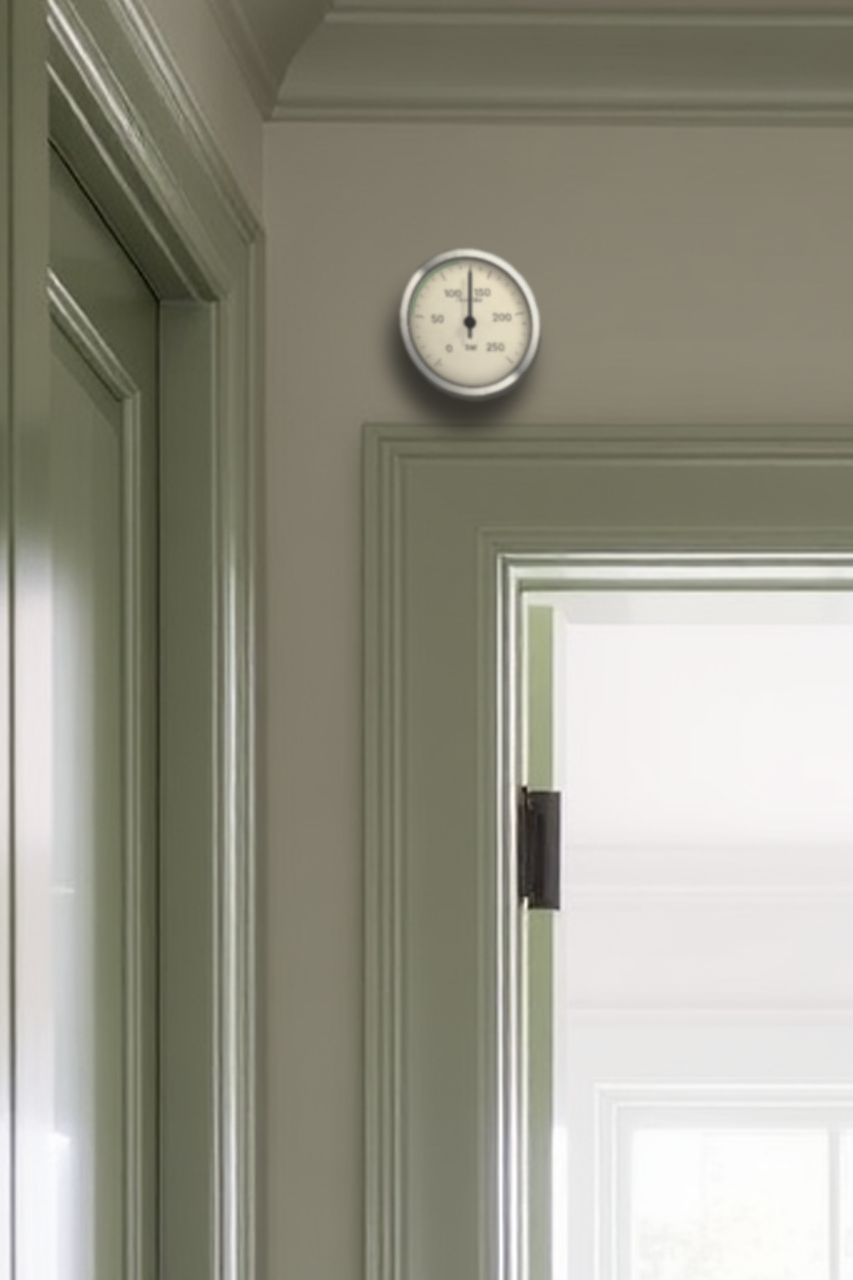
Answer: 130bar
